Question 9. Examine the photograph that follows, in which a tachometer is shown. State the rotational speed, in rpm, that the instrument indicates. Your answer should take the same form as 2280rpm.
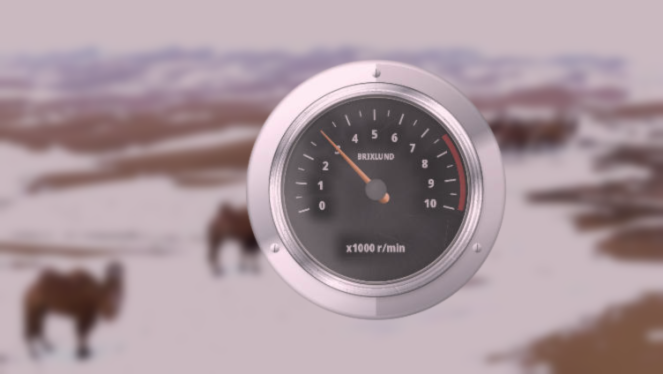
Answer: 3000rpm
